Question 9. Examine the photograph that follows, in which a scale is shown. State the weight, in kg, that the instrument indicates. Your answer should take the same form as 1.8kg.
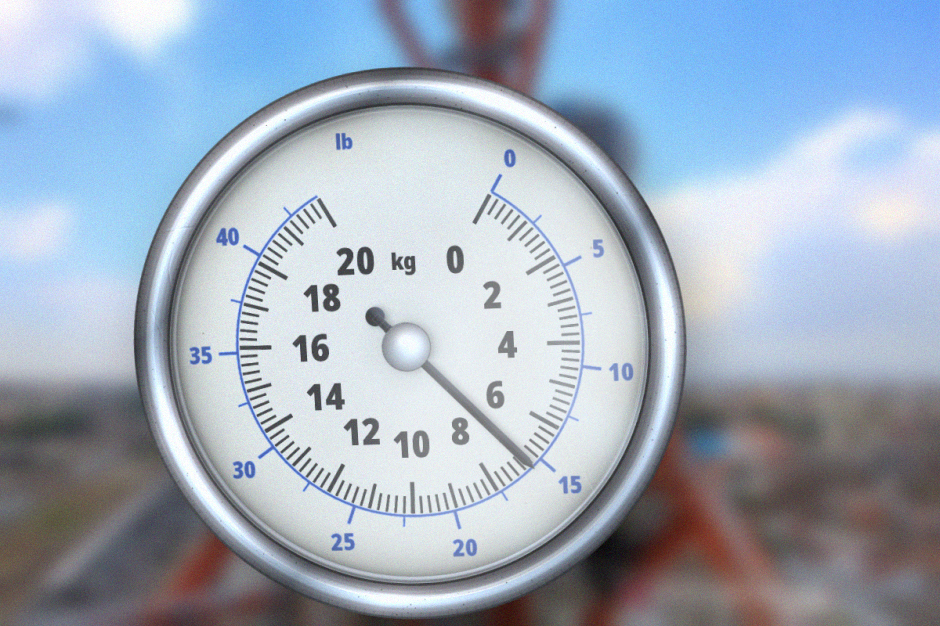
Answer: 7kg
